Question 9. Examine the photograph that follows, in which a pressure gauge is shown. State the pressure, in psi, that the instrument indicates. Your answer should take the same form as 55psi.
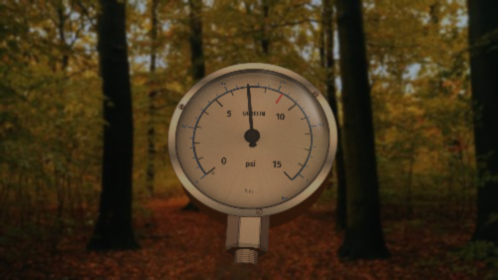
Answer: 7psi
